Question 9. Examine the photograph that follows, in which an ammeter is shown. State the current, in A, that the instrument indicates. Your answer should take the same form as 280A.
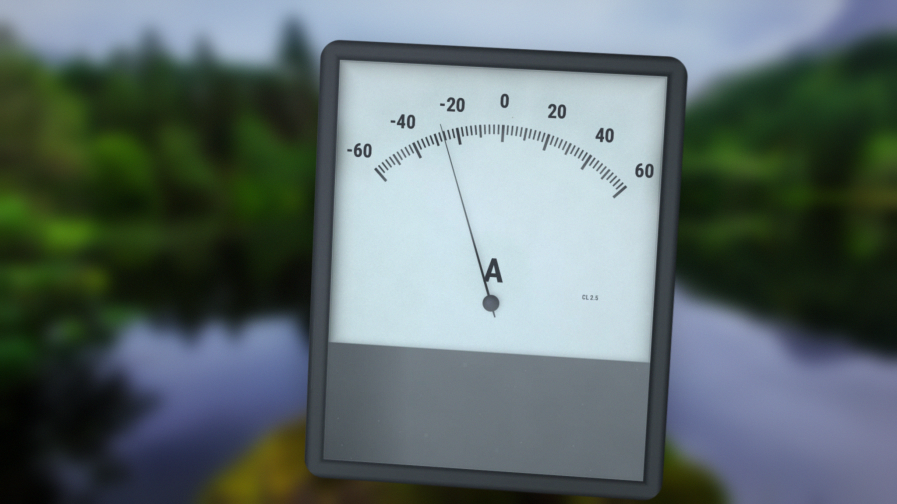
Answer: -26A
